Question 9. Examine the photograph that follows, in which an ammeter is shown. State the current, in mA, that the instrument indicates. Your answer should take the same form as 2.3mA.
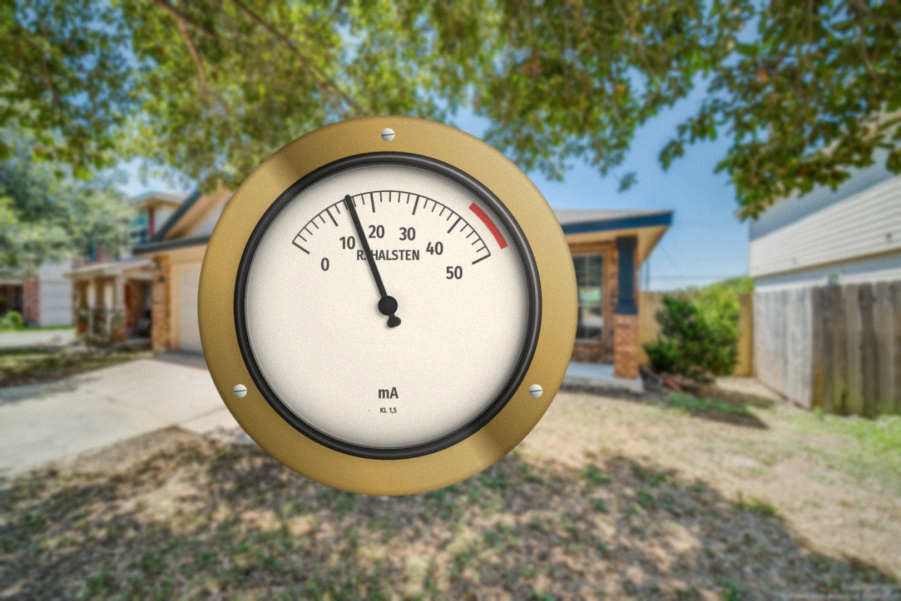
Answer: 15mA
